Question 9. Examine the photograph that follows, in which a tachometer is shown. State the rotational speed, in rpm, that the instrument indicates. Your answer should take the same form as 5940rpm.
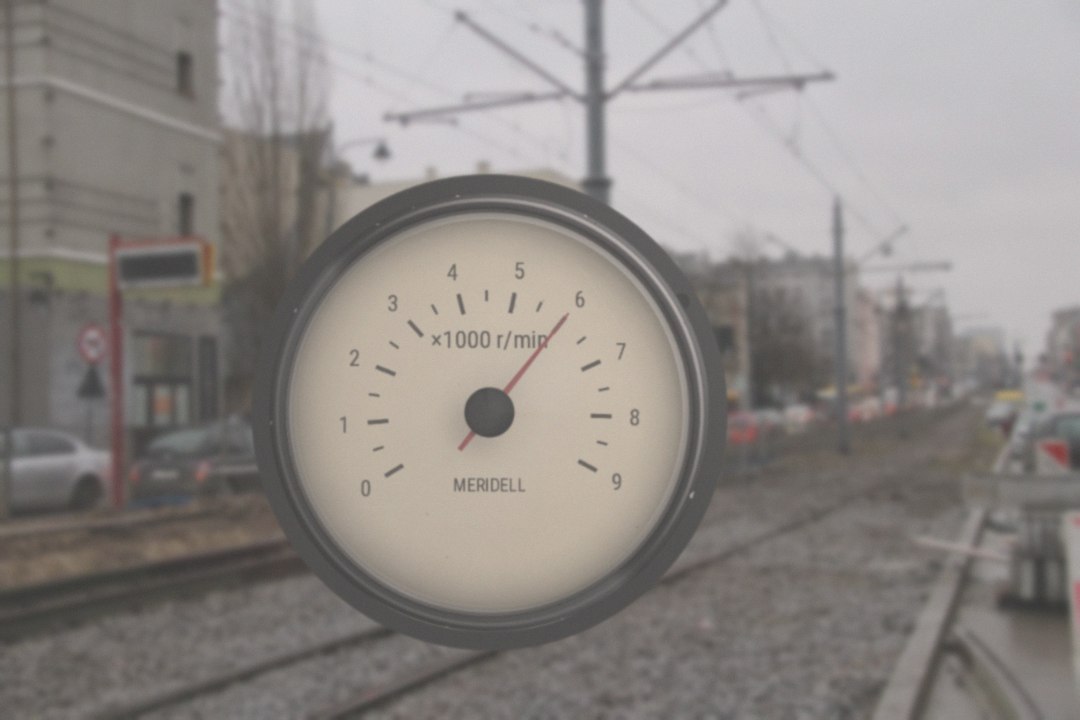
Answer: 6000rpm
